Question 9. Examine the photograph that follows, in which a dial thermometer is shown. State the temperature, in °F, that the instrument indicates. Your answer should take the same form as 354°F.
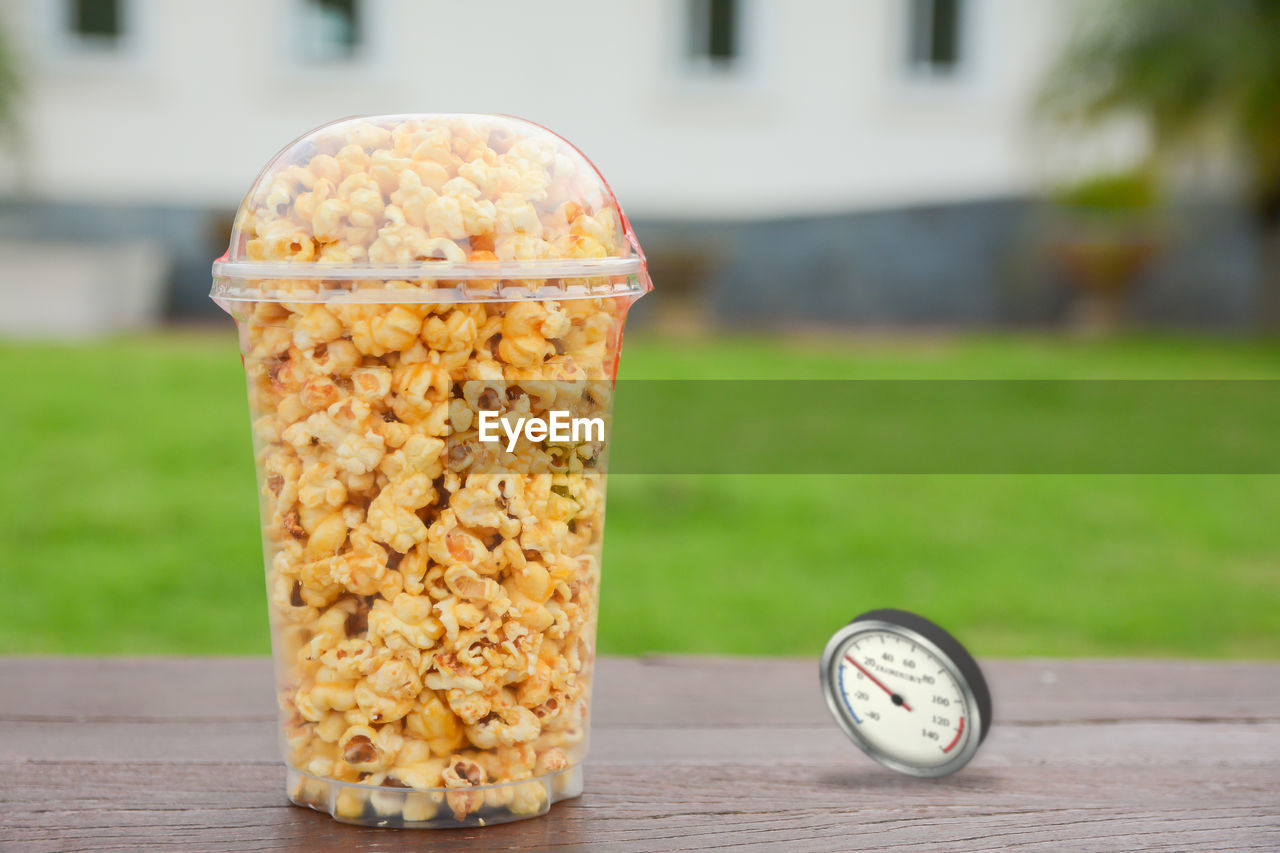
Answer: 10°F
